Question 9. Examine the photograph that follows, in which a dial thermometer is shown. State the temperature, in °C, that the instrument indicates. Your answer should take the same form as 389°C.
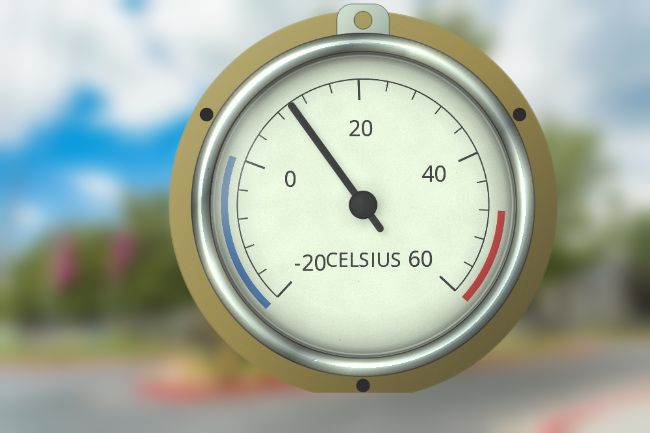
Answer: 10°C
